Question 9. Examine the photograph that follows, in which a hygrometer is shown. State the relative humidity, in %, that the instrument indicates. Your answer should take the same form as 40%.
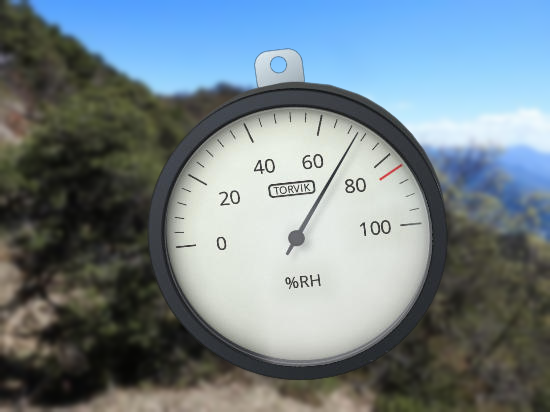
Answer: 70%
